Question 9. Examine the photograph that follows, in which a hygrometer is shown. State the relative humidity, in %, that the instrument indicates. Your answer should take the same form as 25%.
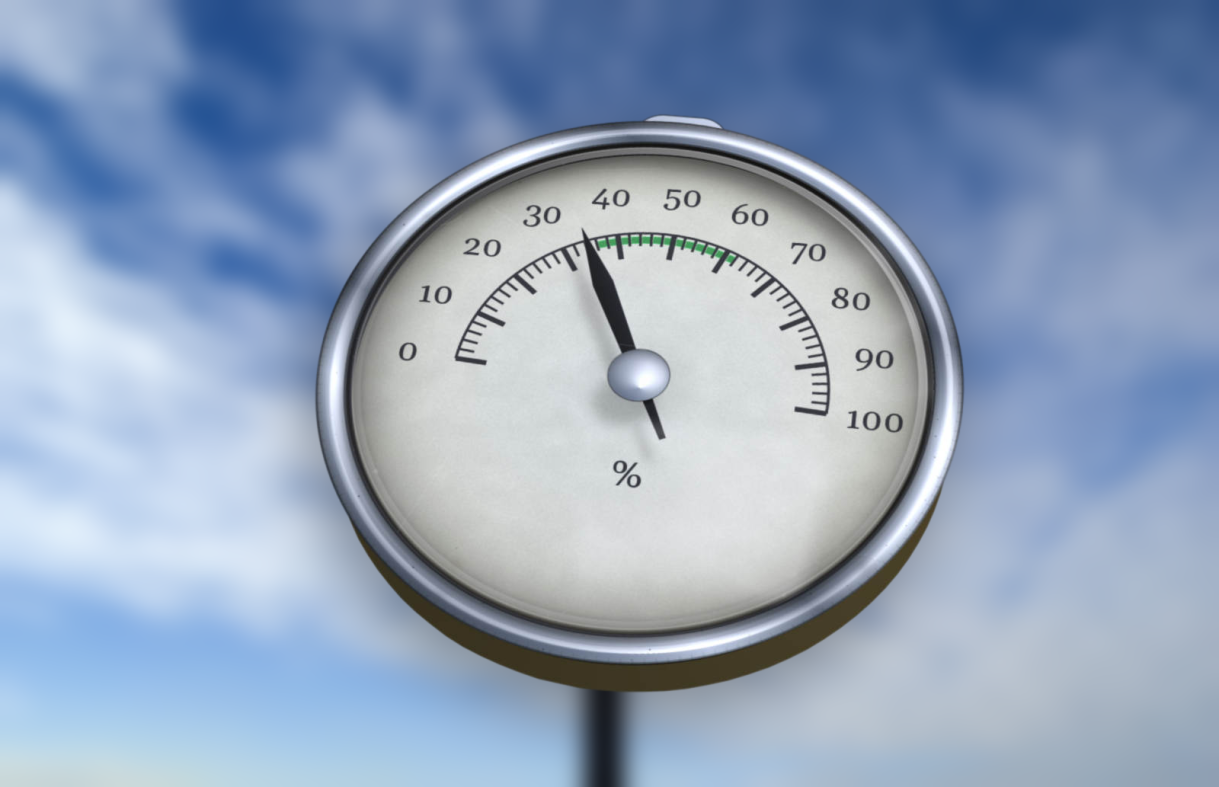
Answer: 34%
